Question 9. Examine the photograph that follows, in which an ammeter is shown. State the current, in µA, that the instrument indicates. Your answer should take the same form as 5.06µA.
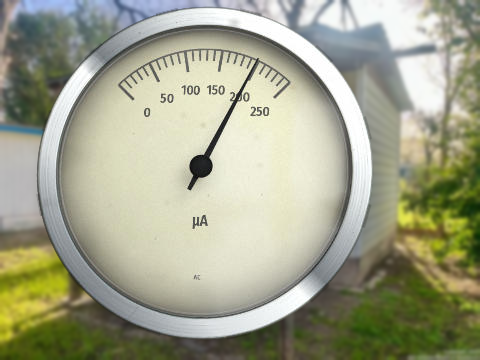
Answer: 200µA
